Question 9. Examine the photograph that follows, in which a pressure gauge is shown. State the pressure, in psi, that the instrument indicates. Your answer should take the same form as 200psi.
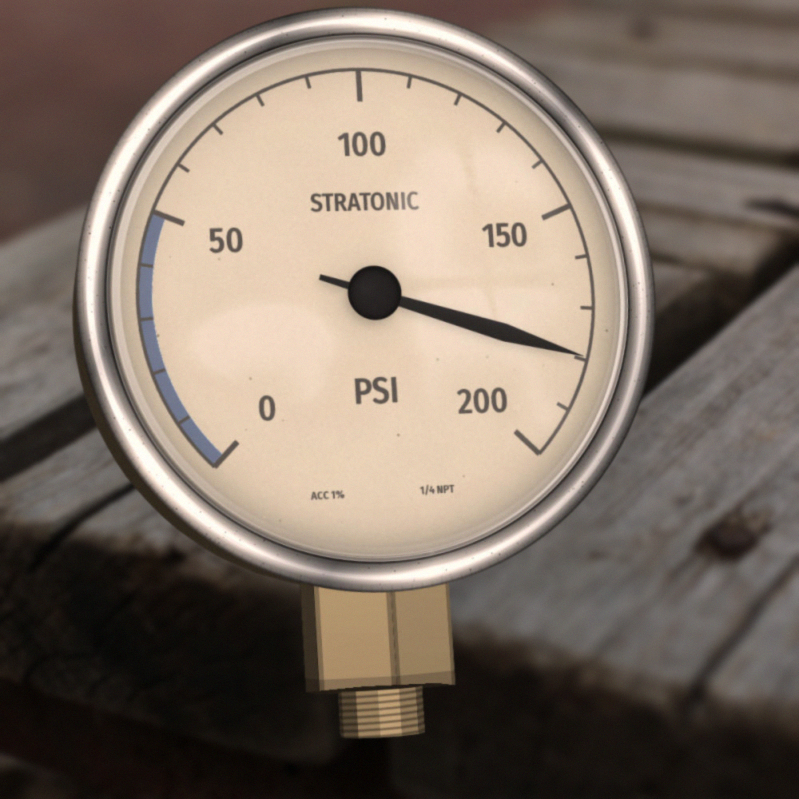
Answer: 180psi
